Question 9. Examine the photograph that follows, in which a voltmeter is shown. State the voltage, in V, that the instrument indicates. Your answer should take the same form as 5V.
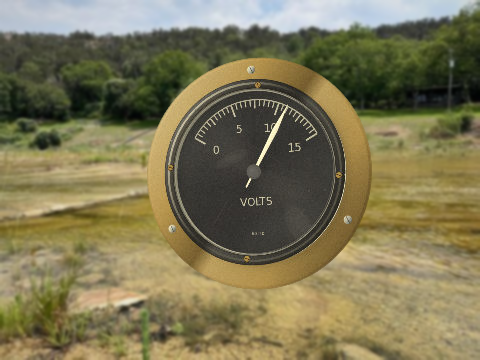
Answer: 11V
